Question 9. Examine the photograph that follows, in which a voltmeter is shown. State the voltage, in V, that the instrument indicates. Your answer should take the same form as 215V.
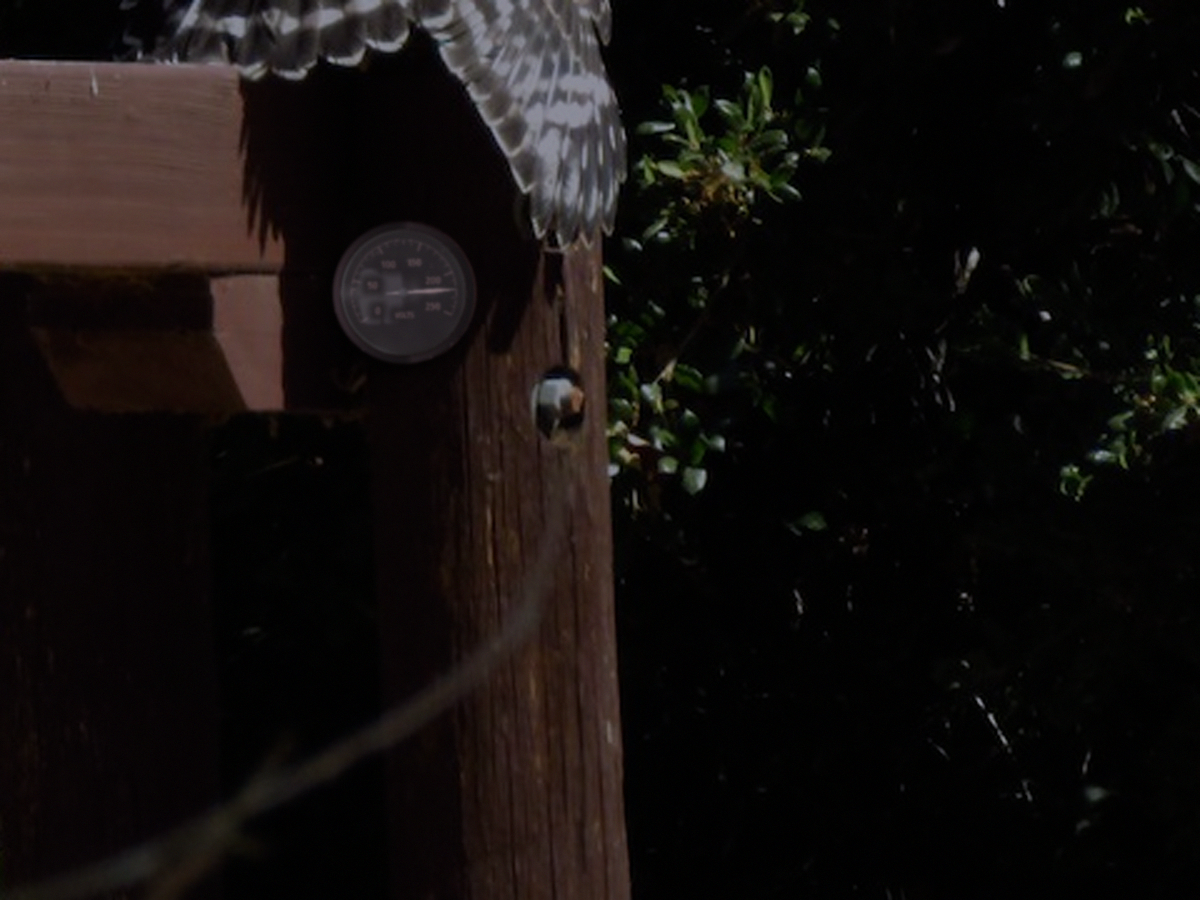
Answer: 220V
